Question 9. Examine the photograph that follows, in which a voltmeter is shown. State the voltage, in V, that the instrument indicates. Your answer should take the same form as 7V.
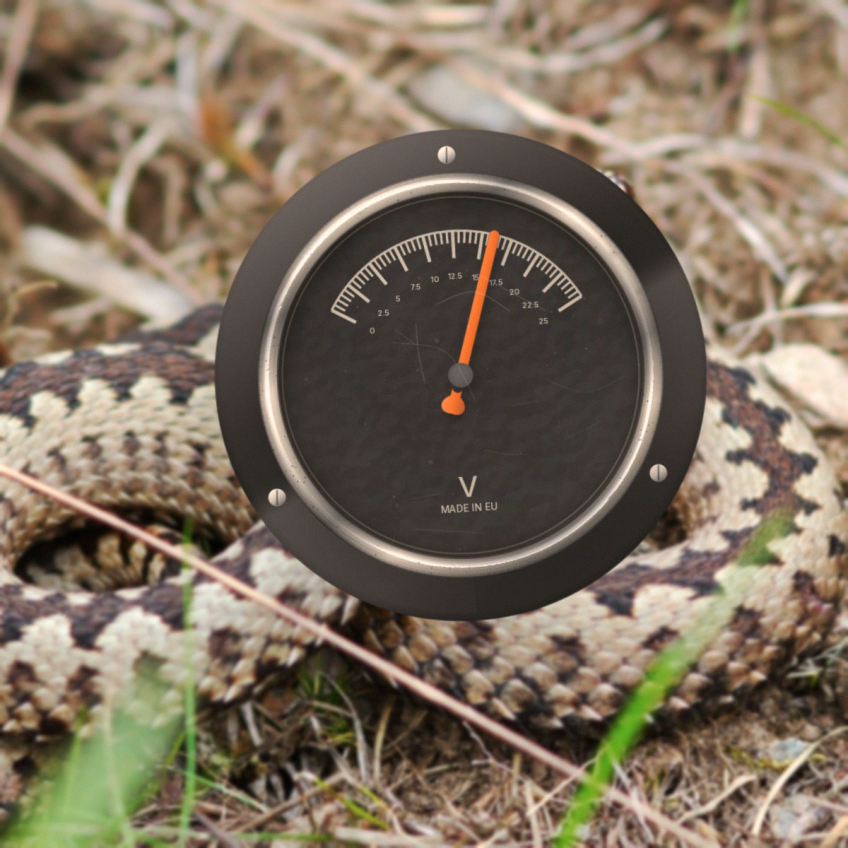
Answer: 16V
